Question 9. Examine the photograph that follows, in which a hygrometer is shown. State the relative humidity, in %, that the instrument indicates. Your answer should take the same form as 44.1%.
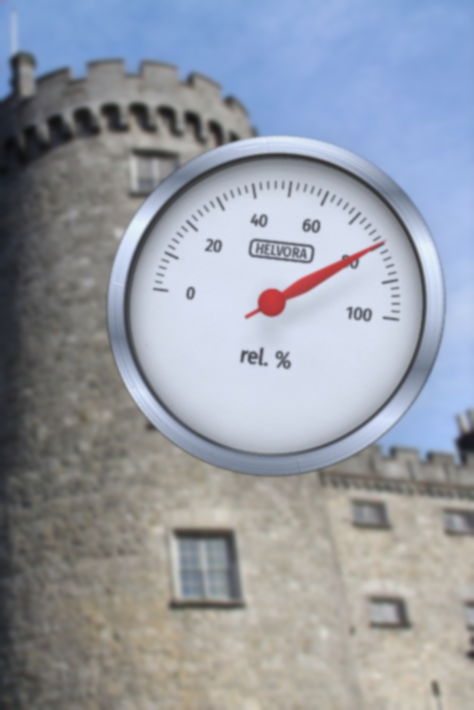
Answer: 80%
